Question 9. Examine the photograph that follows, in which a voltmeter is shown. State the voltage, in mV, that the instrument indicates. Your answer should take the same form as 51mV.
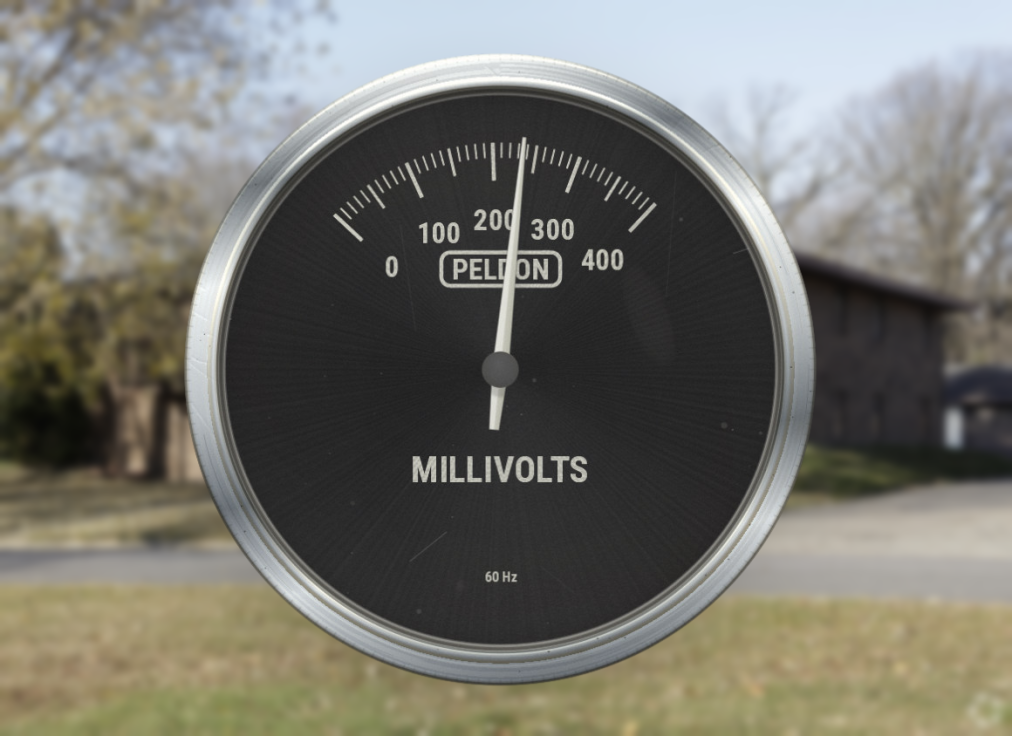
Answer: 235mV
